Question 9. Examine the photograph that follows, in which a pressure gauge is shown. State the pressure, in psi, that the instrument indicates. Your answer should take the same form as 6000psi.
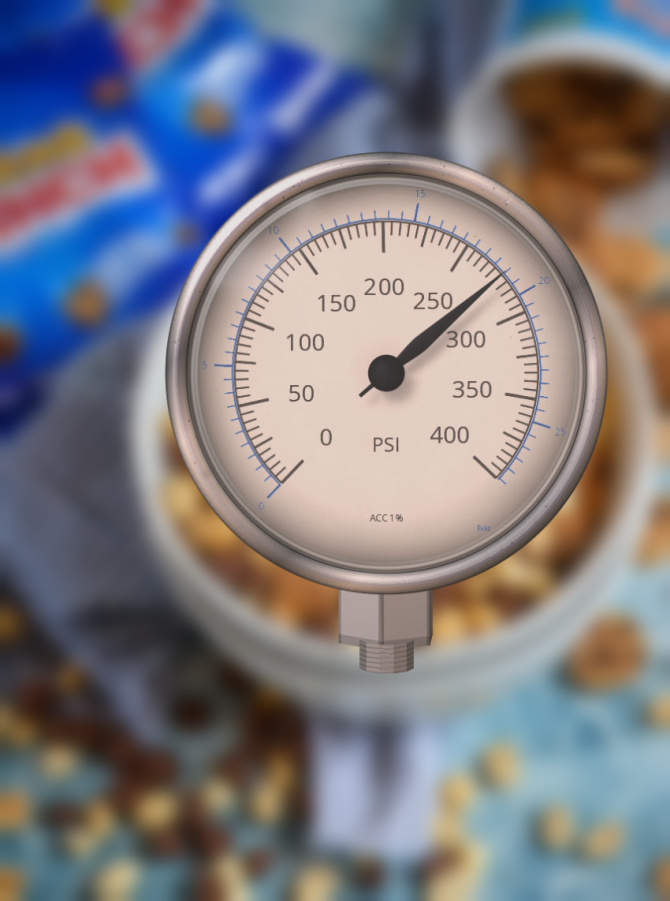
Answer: 275psi
